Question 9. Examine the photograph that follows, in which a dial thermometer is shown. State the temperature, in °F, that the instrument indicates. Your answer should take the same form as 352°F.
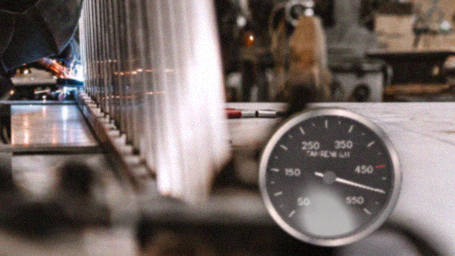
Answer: 500°F
